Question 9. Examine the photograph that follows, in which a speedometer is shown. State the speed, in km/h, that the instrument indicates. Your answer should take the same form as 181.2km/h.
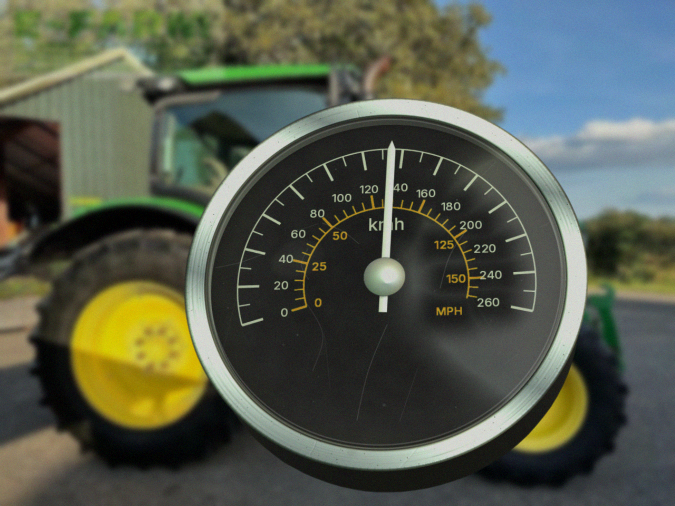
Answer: 135km/h
